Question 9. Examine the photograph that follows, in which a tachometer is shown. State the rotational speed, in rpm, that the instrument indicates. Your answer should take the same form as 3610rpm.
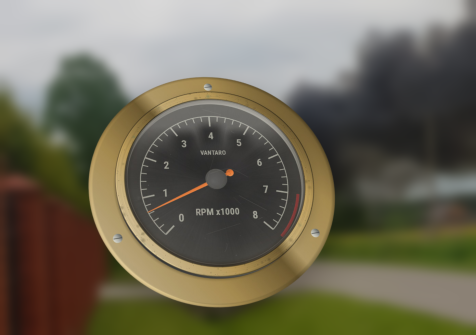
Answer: 600rpm
